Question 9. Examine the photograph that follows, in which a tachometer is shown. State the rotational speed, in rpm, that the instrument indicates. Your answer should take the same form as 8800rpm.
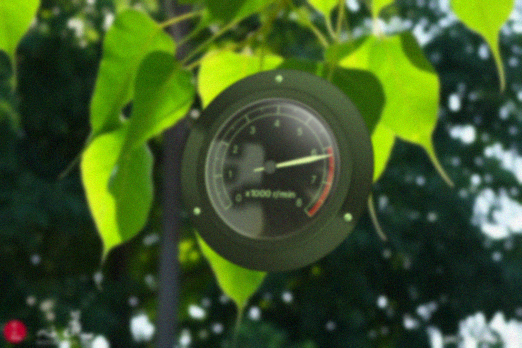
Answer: 6250rpm
